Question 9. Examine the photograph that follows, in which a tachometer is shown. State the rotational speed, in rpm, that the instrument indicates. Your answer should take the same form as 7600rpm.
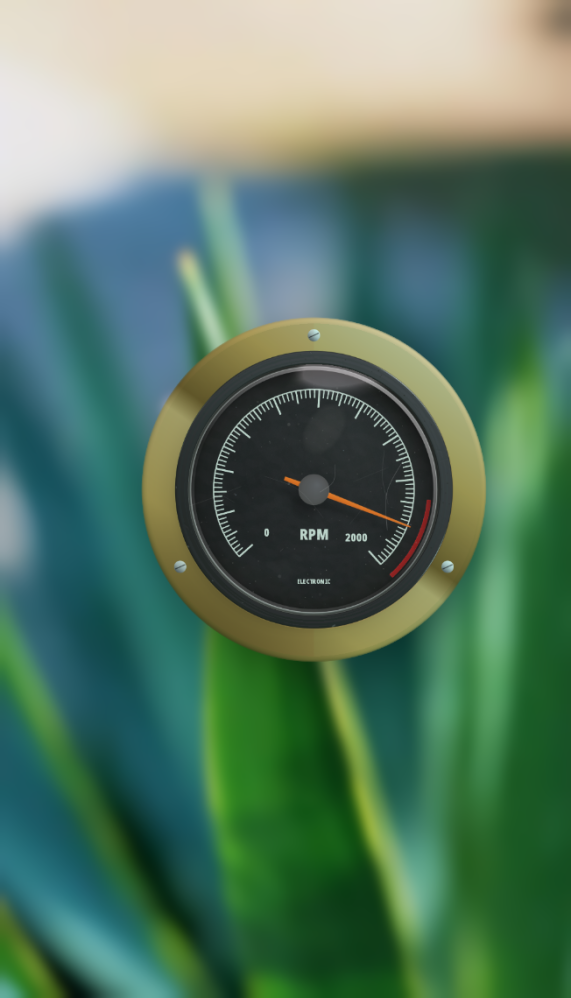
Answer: 1800rpm
